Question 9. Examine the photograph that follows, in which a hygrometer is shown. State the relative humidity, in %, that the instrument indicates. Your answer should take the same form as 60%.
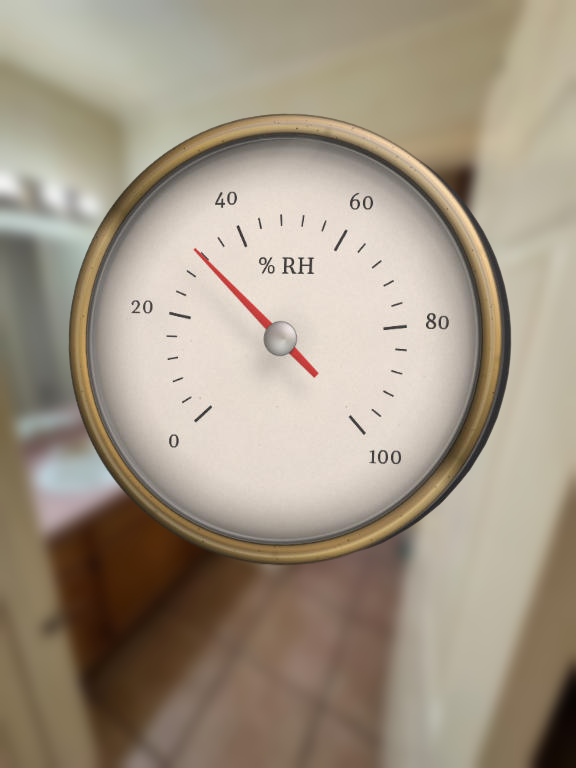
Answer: 32%
